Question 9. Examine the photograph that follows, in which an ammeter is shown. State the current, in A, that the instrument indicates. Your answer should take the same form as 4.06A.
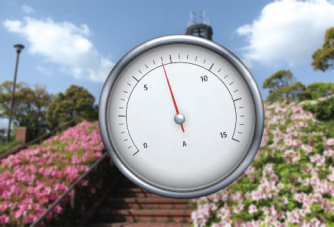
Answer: 7A
